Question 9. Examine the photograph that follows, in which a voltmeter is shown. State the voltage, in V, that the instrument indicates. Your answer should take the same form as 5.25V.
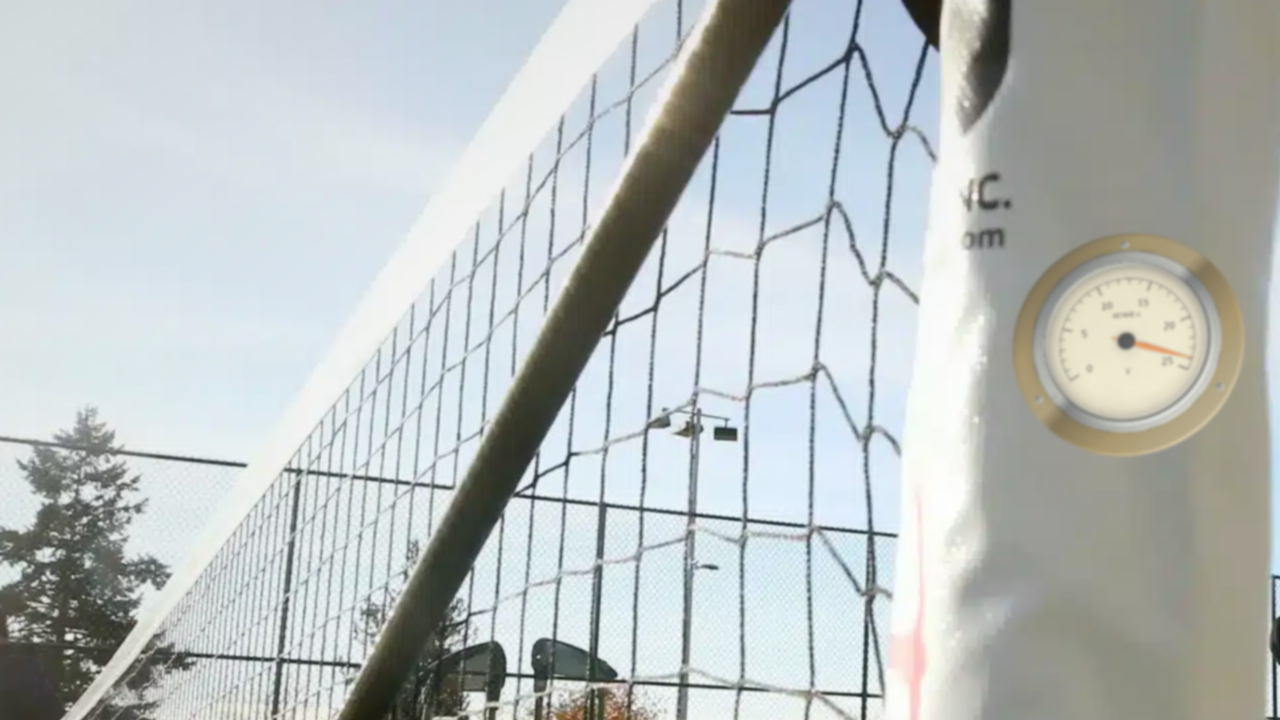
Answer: 24V
